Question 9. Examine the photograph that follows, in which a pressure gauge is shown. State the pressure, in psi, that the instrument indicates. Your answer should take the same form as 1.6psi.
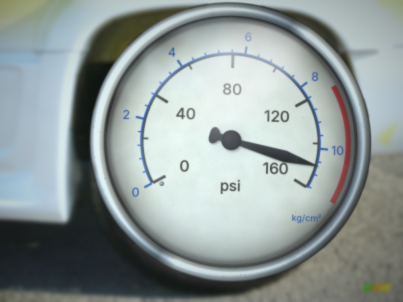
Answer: 150psi
